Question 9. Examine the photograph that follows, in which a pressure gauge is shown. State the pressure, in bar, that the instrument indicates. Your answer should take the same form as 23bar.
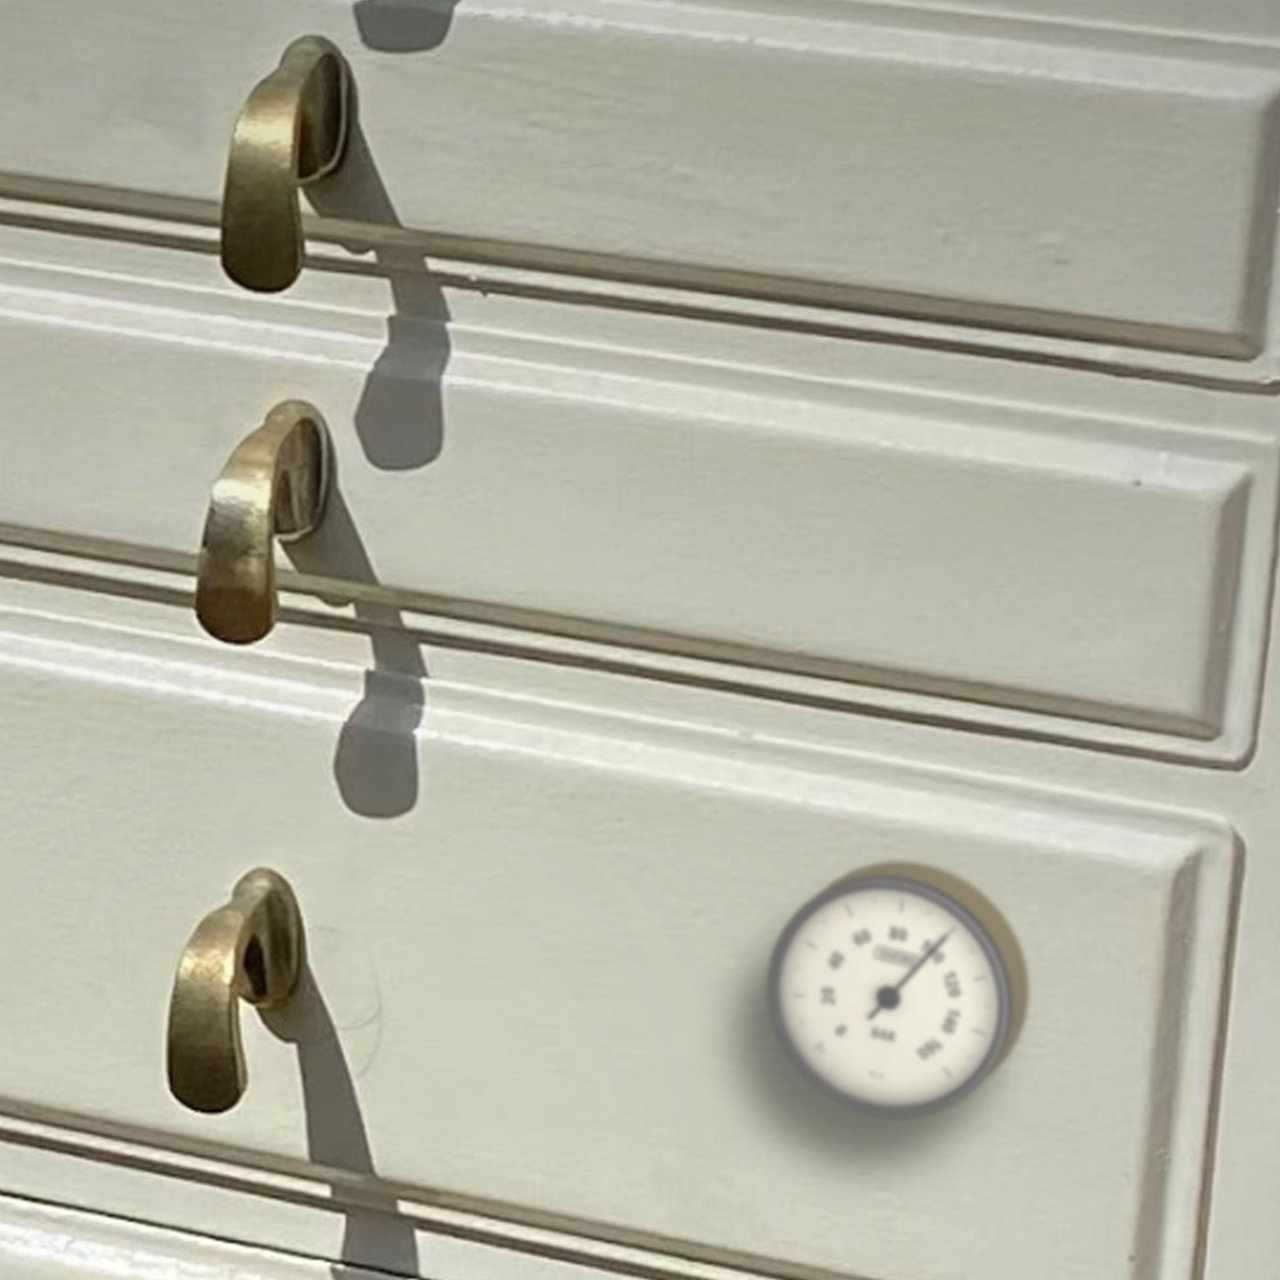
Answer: 100bar
